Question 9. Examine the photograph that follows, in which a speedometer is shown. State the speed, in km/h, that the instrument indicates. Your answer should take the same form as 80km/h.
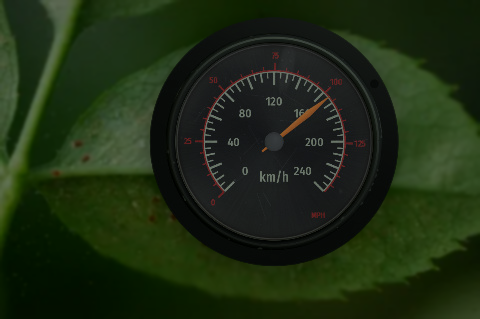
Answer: 165km/h
